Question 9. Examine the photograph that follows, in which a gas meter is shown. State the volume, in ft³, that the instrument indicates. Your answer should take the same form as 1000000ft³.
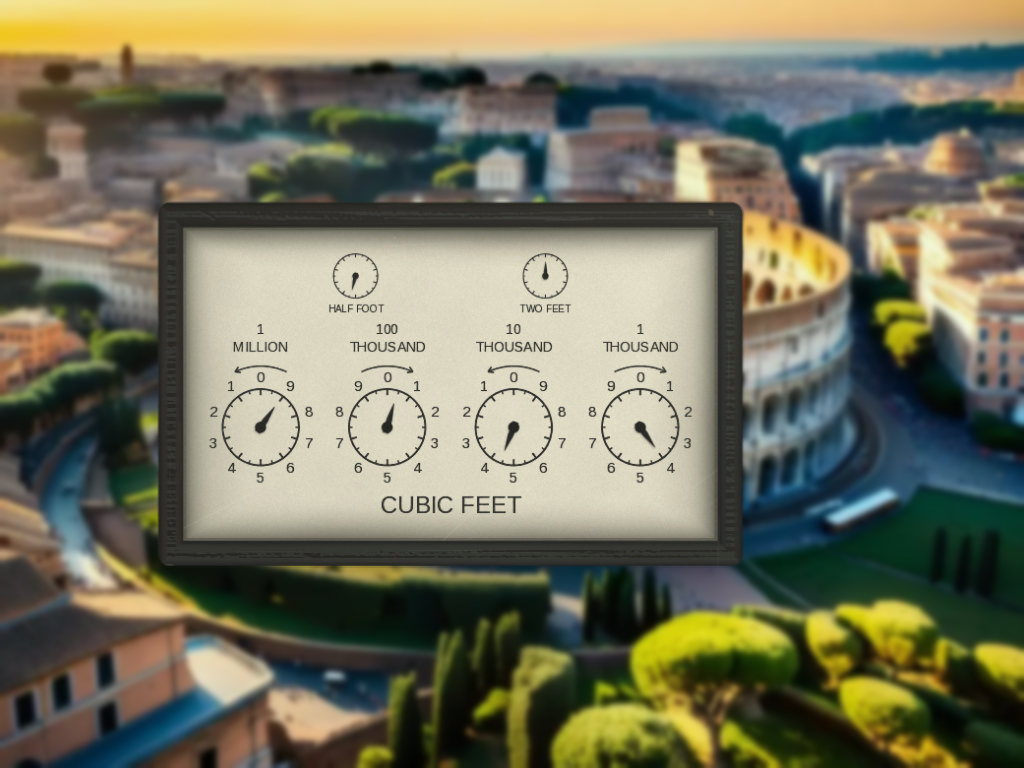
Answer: 904400ft³
